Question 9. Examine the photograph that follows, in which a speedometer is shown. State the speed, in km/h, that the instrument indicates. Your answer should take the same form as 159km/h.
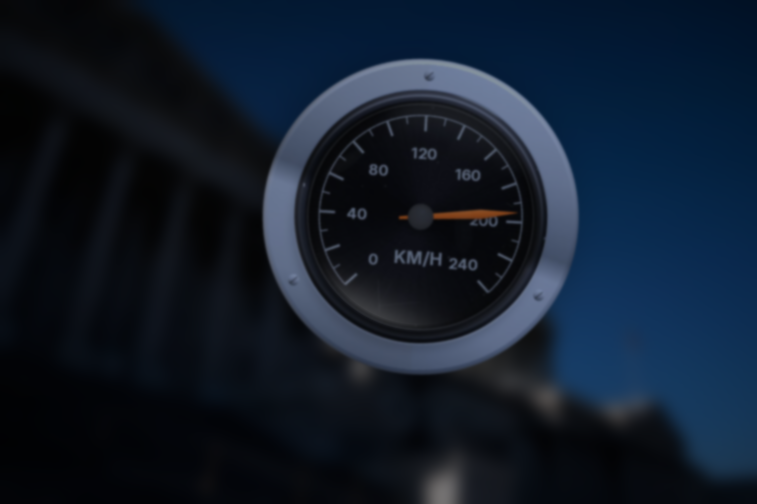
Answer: 195km/h
